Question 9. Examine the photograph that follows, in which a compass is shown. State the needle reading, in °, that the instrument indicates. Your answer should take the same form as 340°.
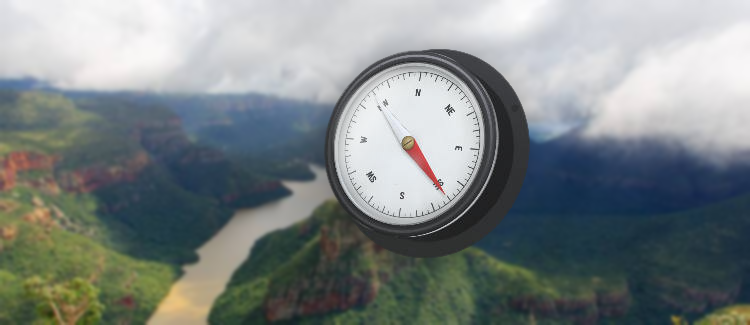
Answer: 135°
